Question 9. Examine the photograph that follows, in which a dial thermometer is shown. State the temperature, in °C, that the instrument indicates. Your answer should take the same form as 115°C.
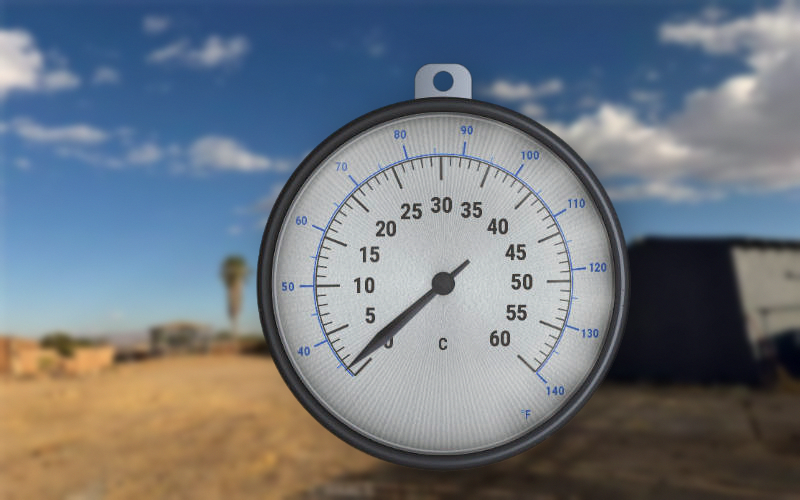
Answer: 1°C
